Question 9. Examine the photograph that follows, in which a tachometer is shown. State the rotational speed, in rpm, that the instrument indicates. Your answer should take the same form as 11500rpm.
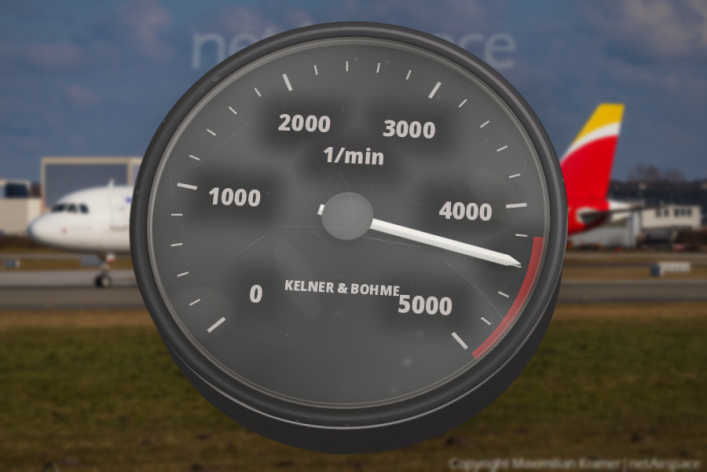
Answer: 4400rpm
